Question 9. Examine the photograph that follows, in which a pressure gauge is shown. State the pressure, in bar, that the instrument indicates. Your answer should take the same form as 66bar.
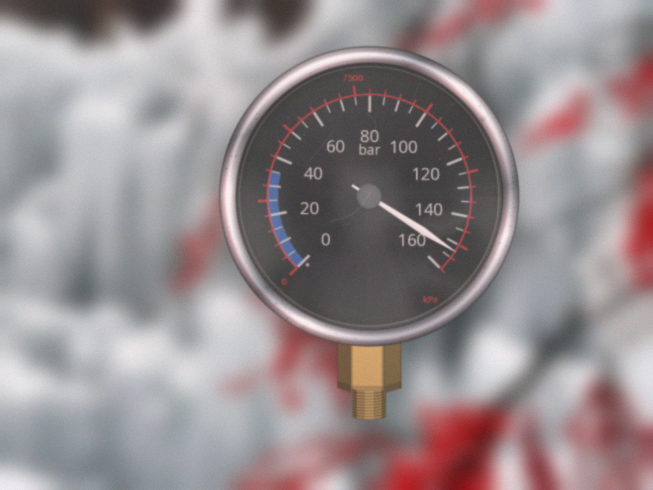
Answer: 152.5bar
